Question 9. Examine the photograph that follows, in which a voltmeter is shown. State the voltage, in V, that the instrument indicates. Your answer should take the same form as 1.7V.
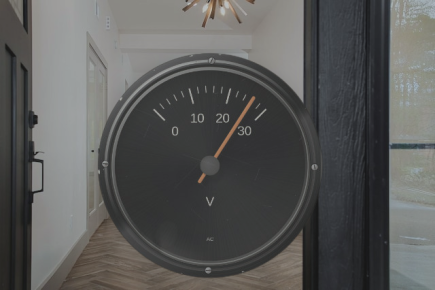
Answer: 26V
